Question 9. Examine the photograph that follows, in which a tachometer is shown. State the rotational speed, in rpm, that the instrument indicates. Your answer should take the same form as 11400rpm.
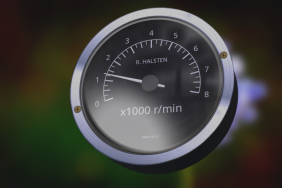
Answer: 1250rpm
